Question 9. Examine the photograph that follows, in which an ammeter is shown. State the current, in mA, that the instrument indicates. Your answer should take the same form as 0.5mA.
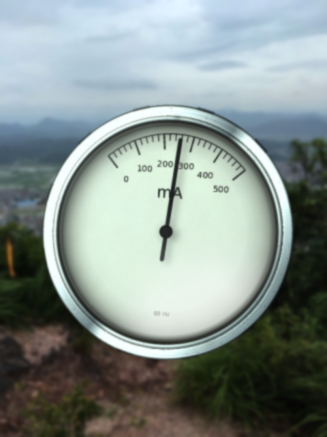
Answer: 260mA
